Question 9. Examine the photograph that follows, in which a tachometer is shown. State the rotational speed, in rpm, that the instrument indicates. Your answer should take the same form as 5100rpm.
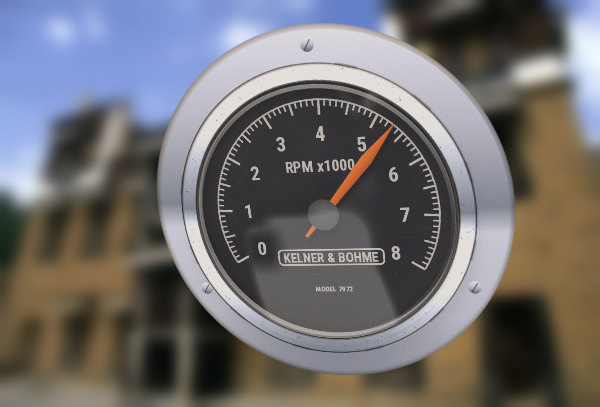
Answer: 5300rpm
